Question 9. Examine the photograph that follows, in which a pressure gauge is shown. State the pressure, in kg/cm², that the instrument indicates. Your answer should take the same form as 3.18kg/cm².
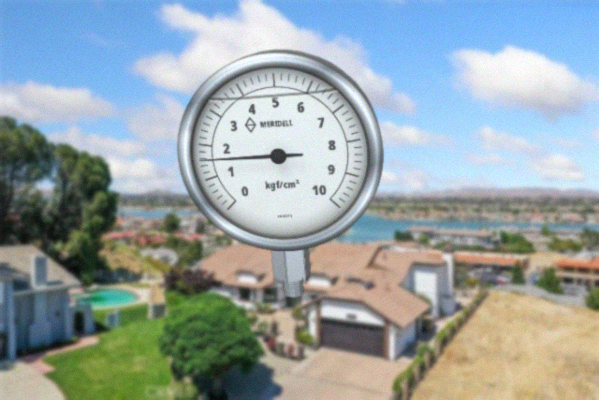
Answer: 1.6kg/cm²
